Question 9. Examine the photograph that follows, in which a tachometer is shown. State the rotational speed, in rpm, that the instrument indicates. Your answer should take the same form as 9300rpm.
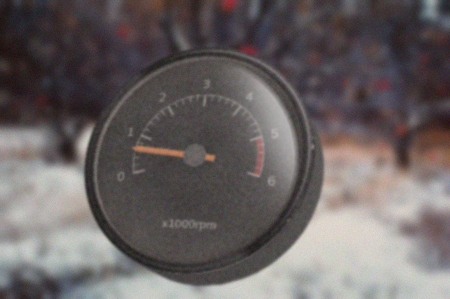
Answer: 600rpm
